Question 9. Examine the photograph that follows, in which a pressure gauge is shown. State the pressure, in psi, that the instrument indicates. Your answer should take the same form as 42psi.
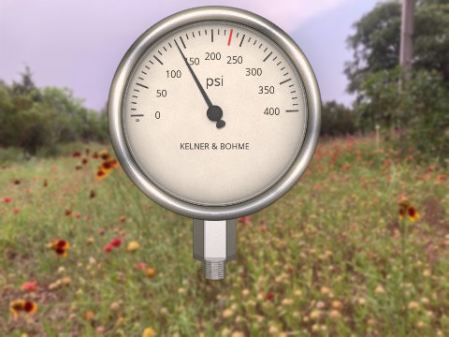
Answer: 140psi
